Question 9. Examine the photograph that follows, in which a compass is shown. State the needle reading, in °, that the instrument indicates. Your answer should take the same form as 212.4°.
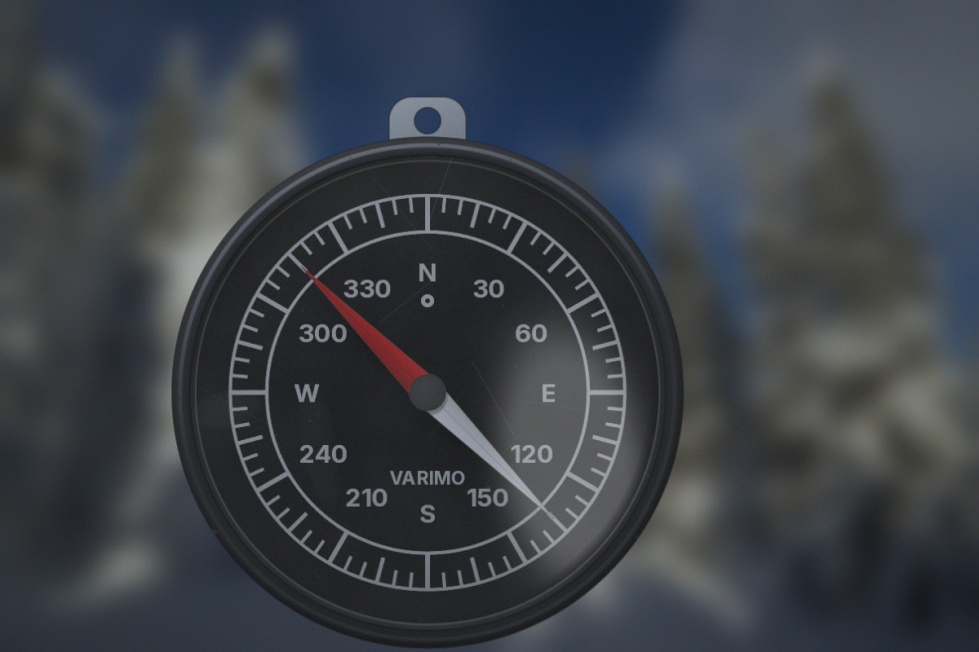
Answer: 315°
